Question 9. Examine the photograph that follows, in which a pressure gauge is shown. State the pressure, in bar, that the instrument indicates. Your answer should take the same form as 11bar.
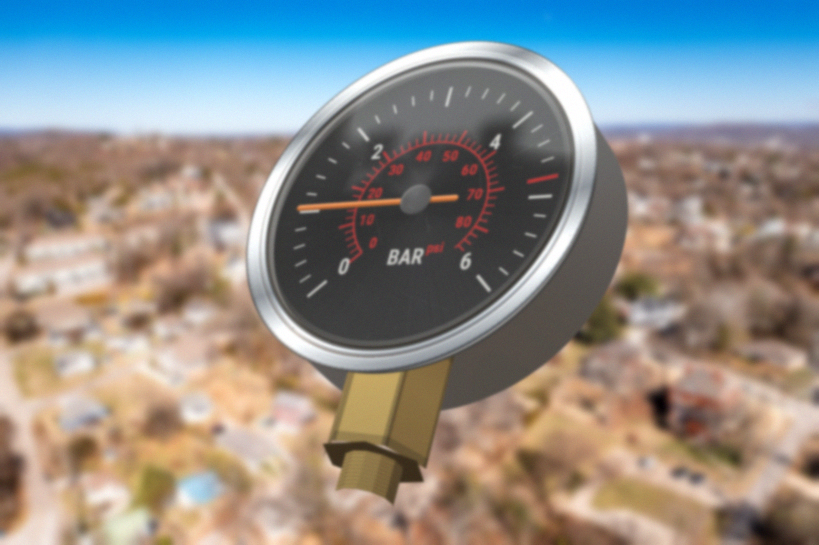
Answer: 1bar
